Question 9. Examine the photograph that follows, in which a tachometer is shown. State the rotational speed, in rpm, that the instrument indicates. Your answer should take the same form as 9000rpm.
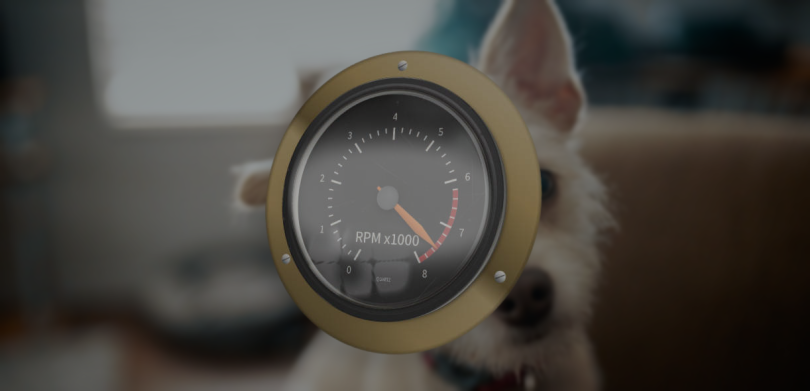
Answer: 7500rpm
